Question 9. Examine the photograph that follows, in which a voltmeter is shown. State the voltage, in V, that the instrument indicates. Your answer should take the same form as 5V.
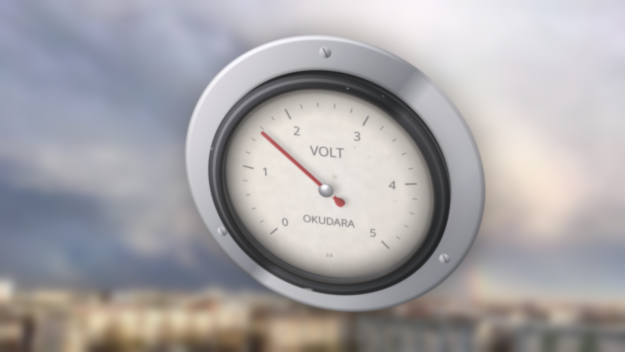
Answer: 1.6V
